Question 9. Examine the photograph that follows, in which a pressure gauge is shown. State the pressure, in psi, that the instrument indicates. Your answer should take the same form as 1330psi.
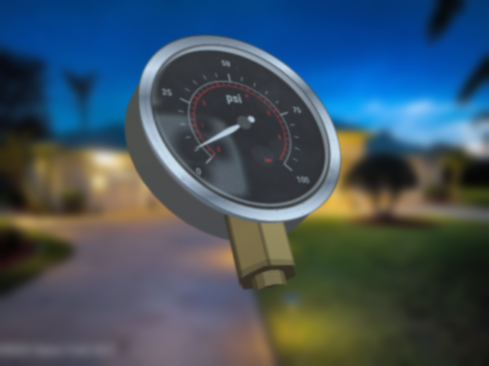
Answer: 5psi
